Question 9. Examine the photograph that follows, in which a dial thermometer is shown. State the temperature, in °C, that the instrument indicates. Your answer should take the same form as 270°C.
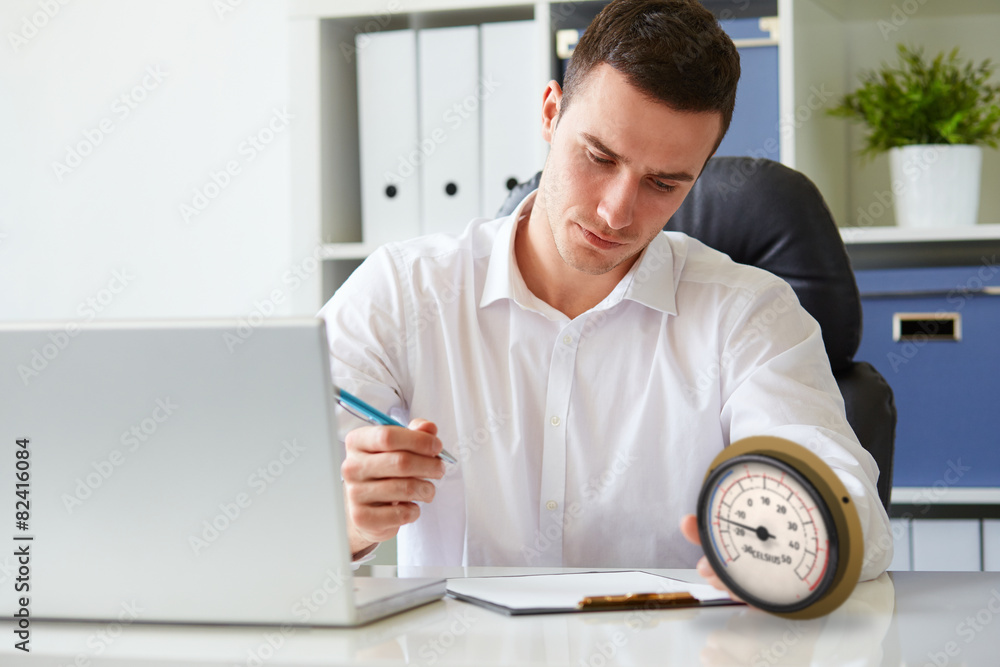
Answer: -15°C
